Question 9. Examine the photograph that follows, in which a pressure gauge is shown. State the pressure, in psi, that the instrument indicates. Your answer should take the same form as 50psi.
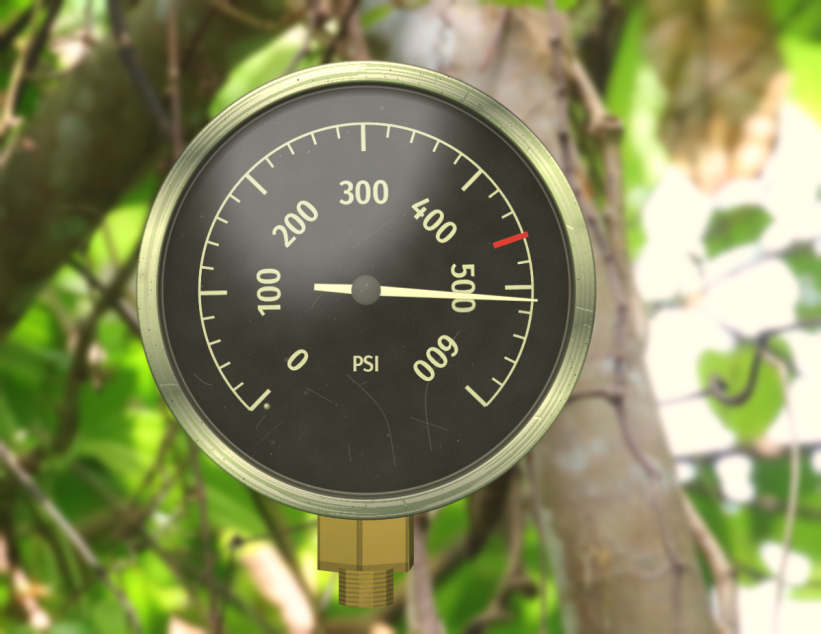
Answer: 510psi
